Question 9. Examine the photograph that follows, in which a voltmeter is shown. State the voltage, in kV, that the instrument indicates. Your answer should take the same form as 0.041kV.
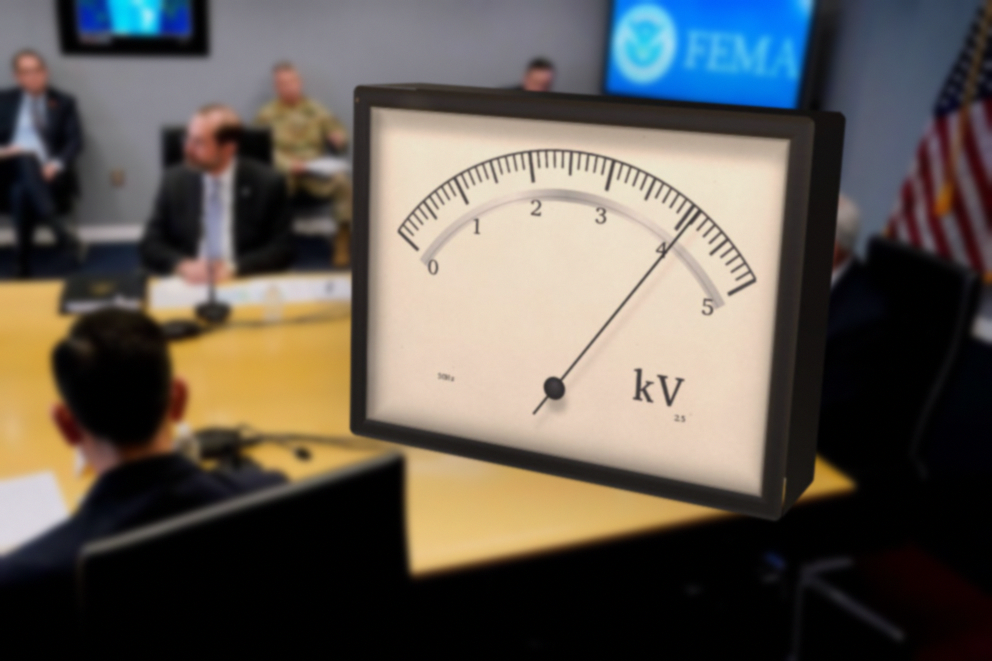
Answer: 4.1kV
